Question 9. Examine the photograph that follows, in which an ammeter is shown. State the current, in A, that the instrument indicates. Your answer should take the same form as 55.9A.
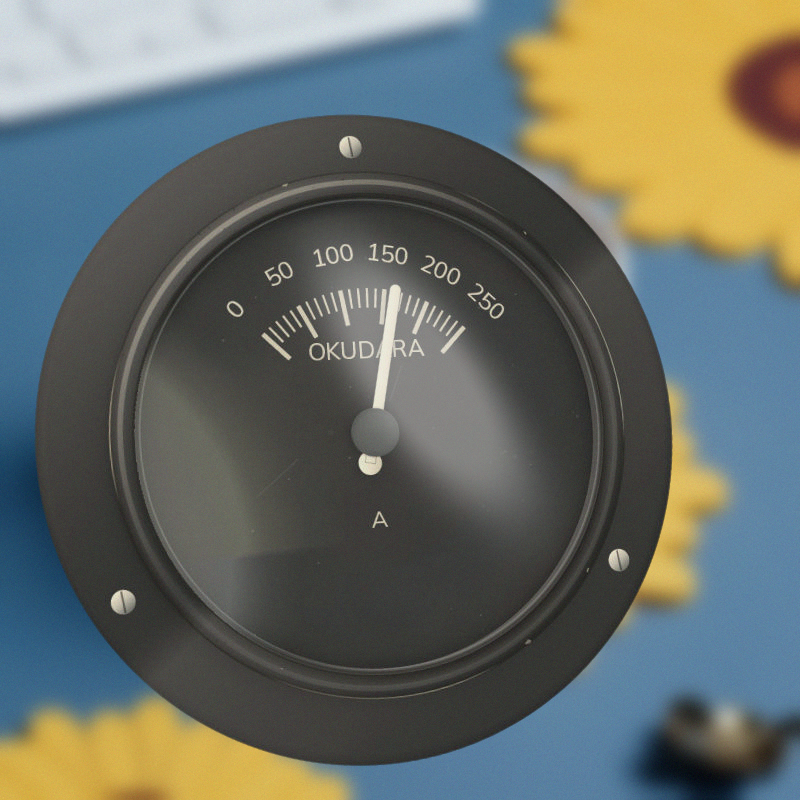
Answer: 160A
